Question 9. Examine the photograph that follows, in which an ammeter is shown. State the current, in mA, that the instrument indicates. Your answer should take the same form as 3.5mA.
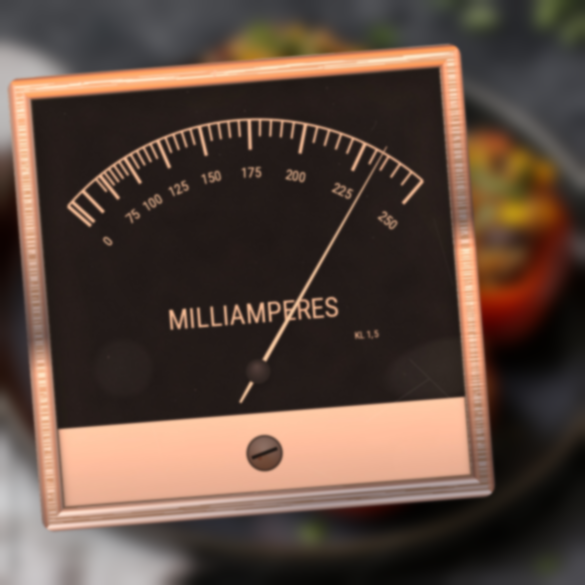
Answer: 232.5mA
